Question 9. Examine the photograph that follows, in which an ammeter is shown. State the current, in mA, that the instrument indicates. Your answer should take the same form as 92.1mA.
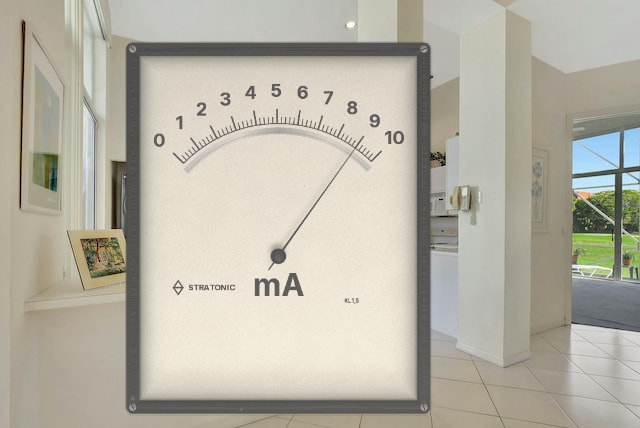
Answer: 9mA
